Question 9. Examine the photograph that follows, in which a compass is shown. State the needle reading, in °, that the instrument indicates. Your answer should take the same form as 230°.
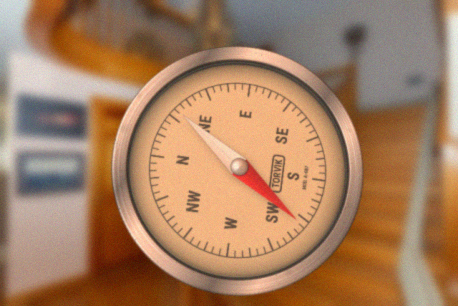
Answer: 215°
